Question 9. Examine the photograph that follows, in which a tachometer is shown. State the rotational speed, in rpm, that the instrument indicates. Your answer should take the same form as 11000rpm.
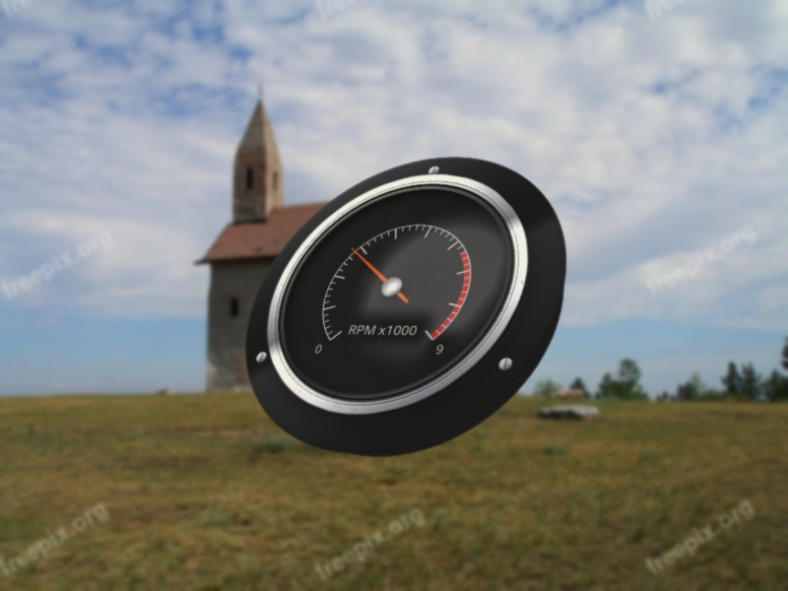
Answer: 2800rpm
